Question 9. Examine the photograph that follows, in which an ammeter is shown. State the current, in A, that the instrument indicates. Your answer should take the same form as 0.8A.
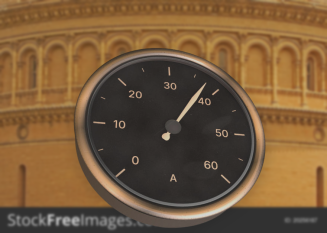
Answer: 37.5A
